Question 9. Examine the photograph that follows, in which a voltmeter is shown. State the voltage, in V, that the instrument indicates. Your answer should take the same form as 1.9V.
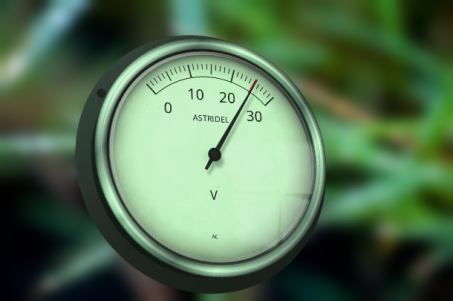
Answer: 25V
